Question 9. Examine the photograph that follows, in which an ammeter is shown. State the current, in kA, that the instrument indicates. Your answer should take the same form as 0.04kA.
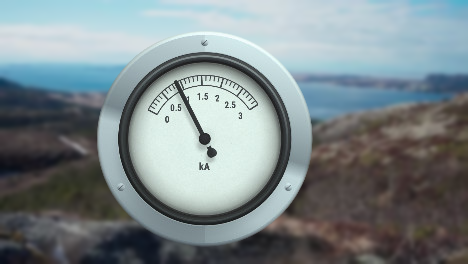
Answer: 0.9kA
